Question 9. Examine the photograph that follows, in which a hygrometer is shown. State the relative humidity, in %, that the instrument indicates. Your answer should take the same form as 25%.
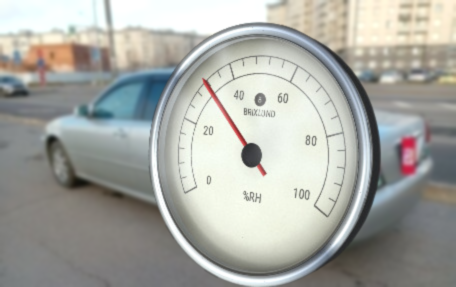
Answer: 32%
